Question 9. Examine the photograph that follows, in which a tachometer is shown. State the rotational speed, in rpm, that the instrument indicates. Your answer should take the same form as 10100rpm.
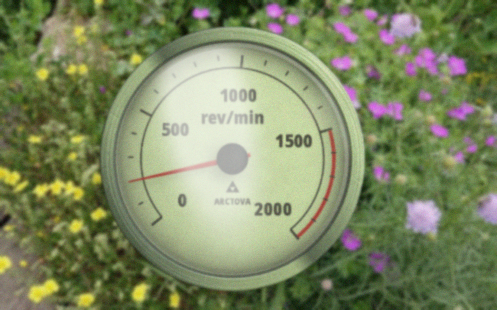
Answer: 200rpm
